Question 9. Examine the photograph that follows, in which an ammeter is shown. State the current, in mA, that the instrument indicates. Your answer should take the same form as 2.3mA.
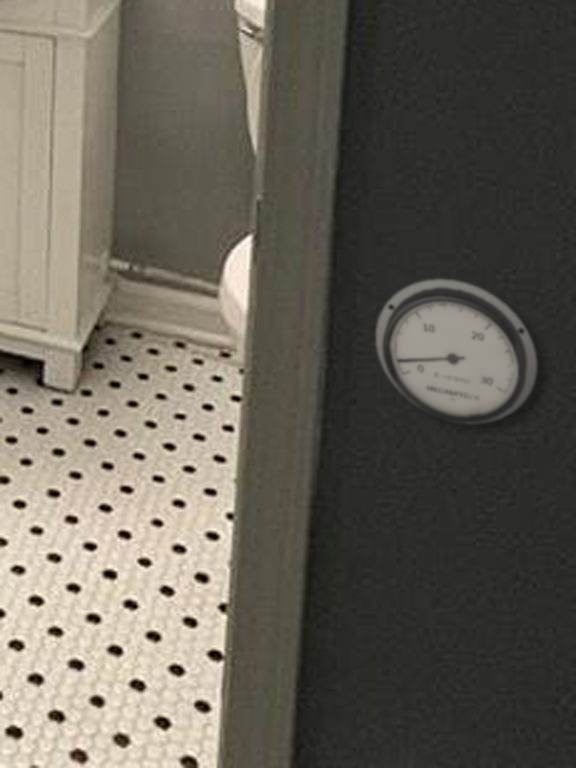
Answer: 2mA
